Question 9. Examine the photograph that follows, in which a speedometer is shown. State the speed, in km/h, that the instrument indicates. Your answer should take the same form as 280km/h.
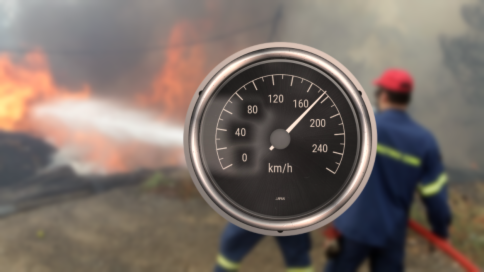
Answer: 175km/h
